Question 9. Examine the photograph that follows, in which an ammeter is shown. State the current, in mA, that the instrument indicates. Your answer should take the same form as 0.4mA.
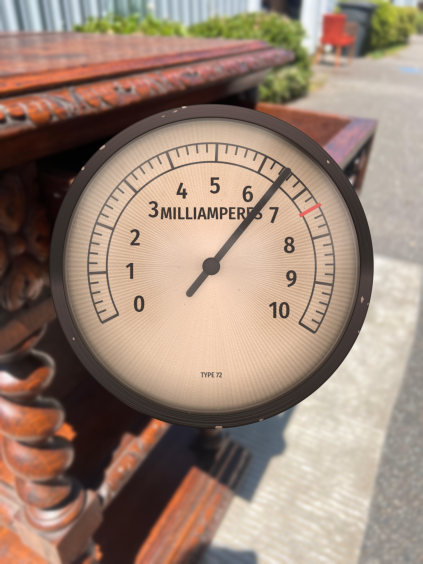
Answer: 6.5mA
